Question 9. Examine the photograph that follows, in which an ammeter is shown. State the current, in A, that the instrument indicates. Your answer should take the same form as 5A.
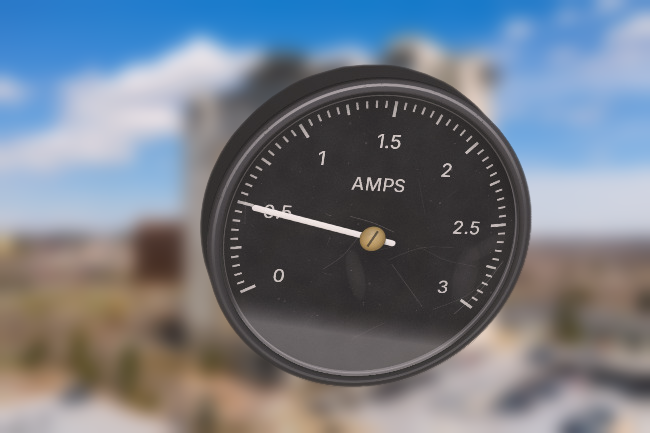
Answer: 0.5A
